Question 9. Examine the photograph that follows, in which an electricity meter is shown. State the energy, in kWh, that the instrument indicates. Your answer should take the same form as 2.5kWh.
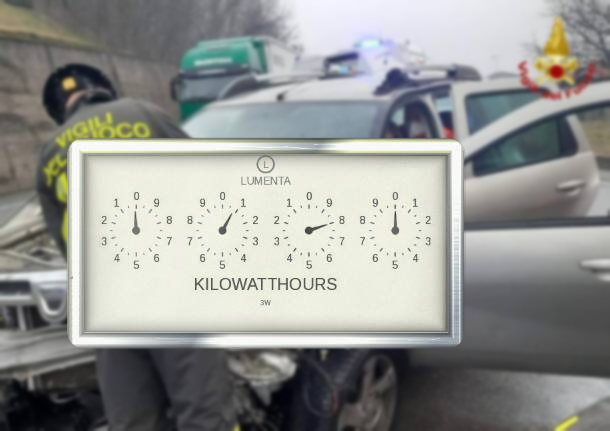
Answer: 80kWh
